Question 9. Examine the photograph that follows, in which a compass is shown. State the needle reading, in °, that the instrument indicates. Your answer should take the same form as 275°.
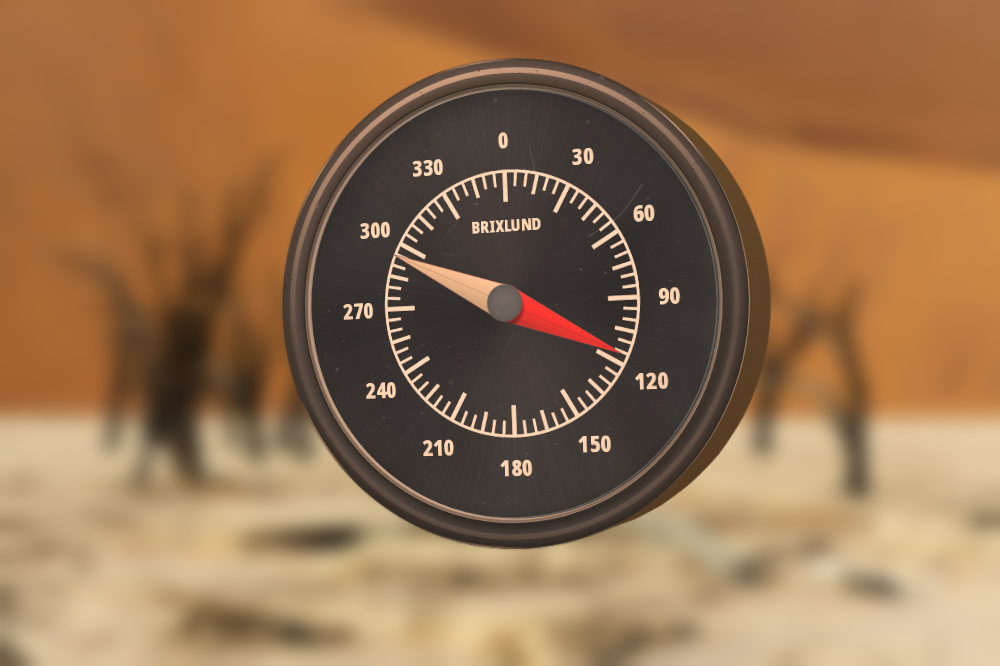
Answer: 115°
